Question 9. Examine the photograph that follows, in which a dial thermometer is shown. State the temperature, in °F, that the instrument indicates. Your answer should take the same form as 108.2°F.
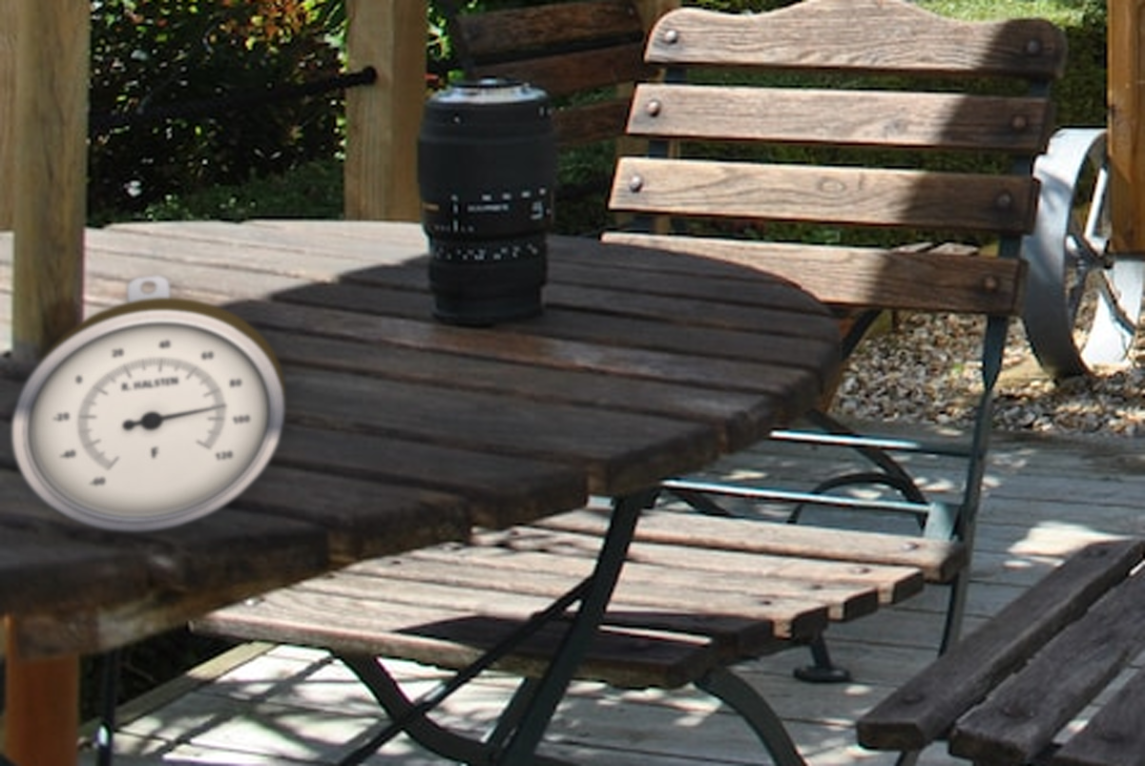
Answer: 90°F
